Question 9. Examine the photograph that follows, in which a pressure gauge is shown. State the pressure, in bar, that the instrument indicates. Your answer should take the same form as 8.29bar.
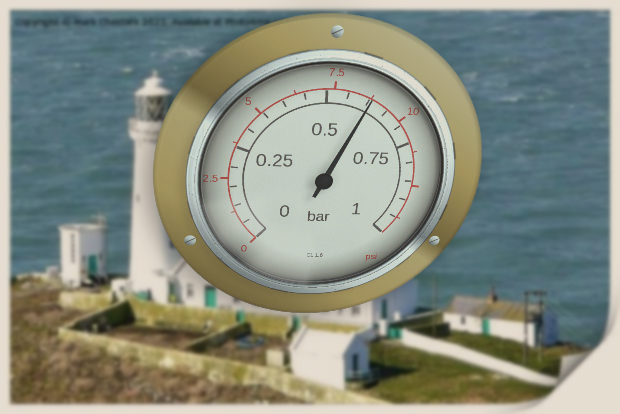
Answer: 0.6bar
